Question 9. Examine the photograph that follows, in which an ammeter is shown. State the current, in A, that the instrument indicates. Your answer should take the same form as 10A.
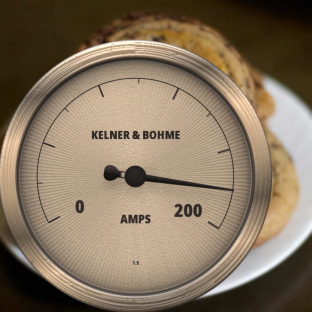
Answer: 180A
